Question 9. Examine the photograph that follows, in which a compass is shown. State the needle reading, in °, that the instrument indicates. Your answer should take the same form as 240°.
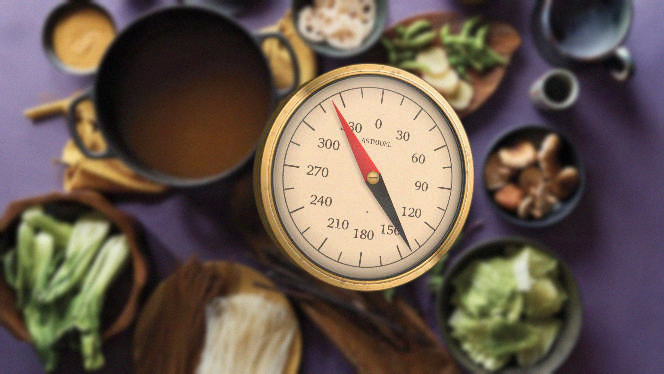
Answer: 322.5°
